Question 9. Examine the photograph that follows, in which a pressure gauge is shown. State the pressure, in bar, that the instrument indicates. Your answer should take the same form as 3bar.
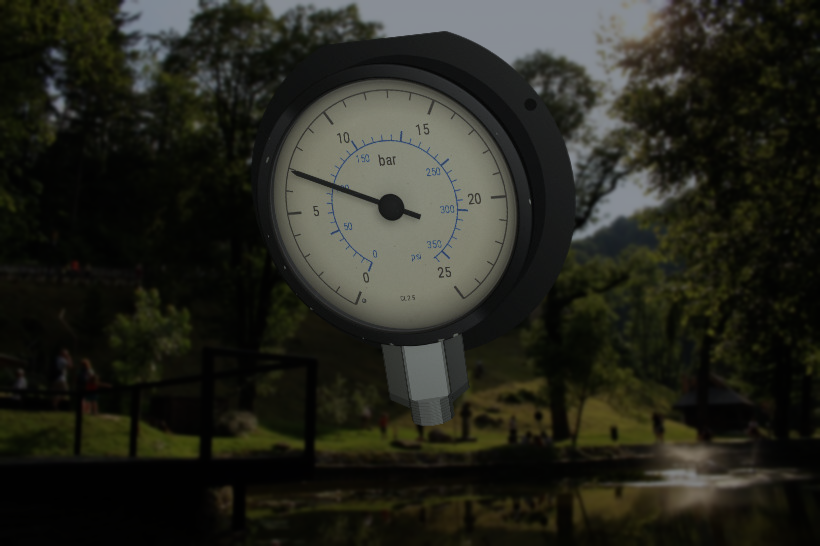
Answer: 7bar
